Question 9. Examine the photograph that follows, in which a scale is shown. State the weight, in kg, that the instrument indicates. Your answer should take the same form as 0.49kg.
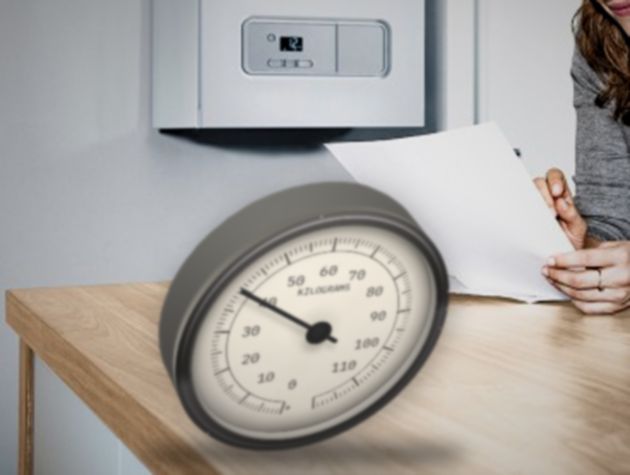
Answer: 40kg
